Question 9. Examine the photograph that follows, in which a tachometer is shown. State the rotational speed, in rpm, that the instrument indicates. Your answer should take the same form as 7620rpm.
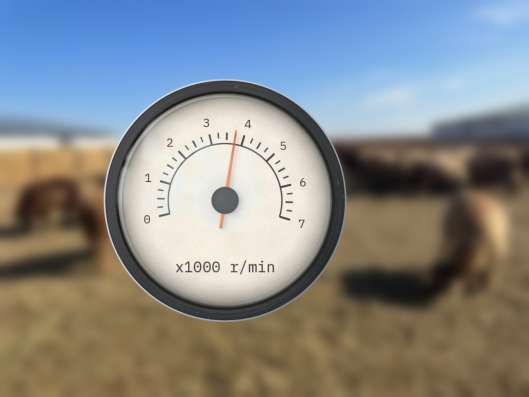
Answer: 3750rpm
